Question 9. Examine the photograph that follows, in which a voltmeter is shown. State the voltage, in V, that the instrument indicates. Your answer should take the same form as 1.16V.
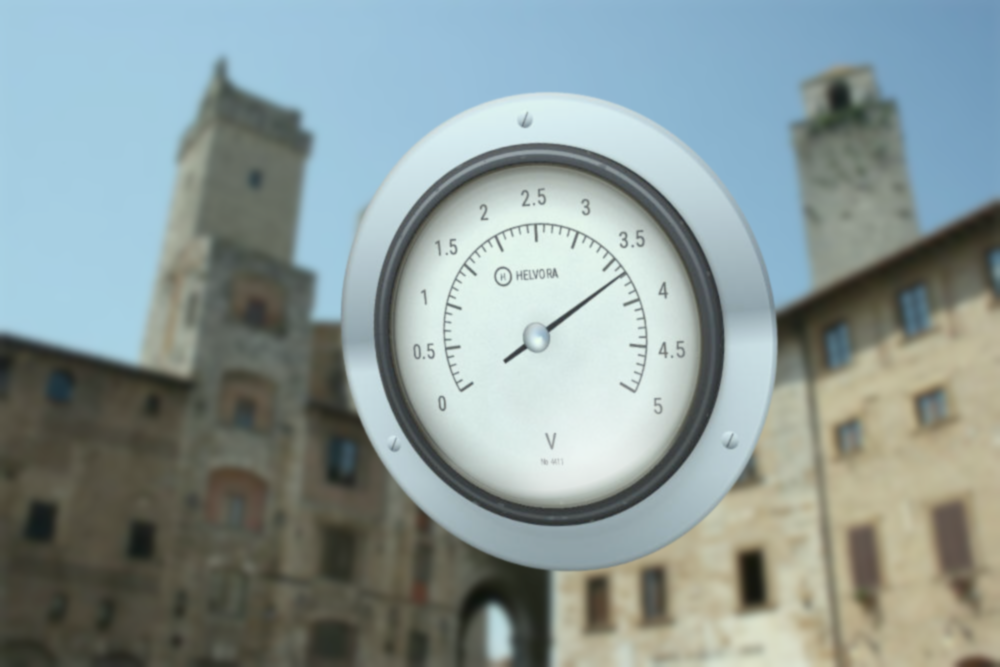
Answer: 3.7V
